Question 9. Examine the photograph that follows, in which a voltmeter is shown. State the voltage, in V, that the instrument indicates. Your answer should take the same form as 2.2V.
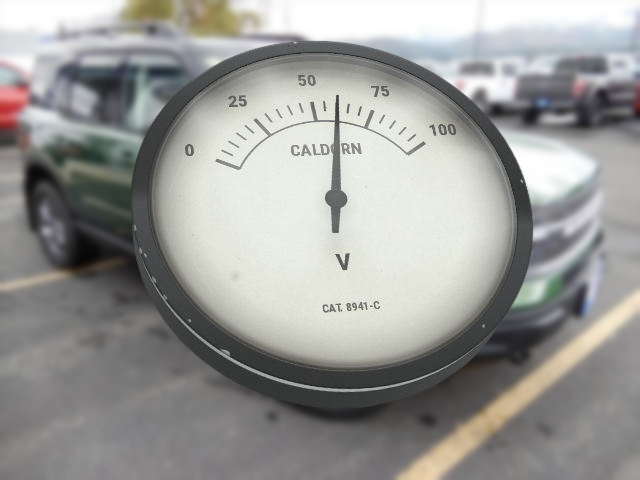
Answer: 60V
